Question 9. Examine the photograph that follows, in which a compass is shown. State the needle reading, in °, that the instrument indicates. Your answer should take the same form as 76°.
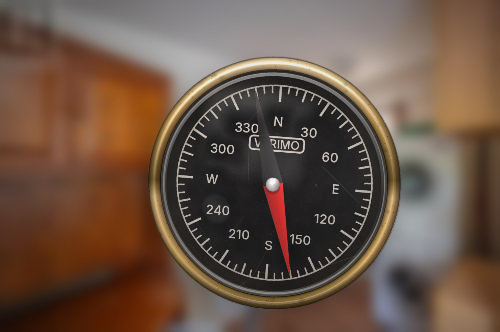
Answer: 165°
